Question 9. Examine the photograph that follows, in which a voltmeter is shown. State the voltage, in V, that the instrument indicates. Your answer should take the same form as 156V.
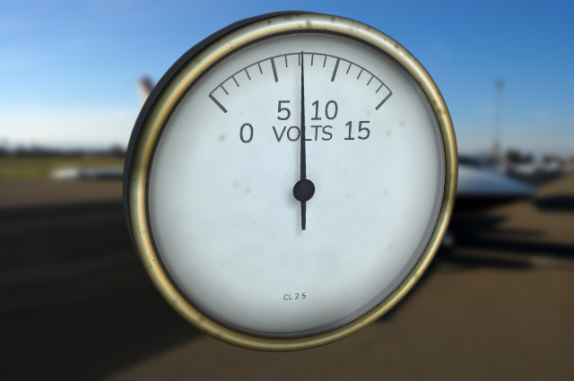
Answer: 7V
